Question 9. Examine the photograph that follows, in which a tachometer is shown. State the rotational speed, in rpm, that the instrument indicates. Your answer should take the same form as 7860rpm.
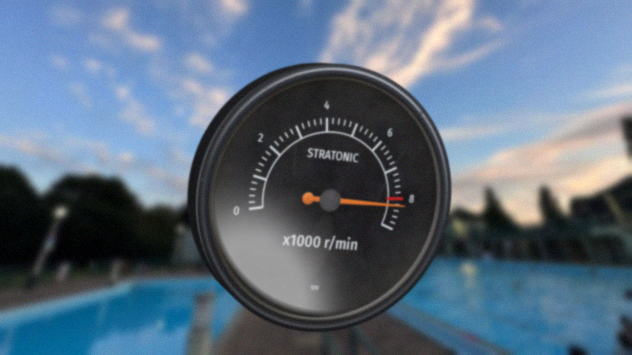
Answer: 8200rpm
